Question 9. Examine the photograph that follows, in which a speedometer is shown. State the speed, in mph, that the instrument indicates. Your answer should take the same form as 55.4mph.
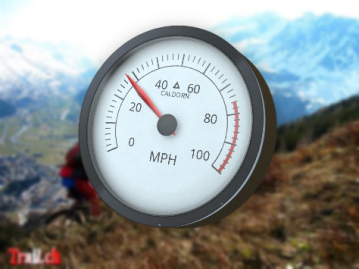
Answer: 28mph
